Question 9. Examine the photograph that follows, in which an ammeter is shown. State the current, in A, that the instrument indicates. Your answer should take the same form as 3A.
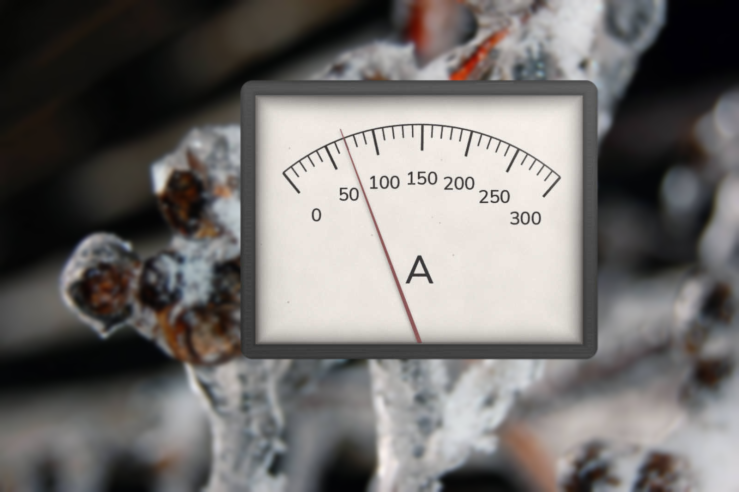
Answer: 70A
